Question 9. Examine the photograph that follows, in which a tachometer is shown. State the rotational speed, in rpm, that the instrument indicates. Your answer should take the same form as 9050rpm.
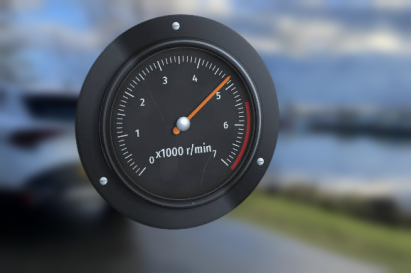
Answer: 4800rpm
